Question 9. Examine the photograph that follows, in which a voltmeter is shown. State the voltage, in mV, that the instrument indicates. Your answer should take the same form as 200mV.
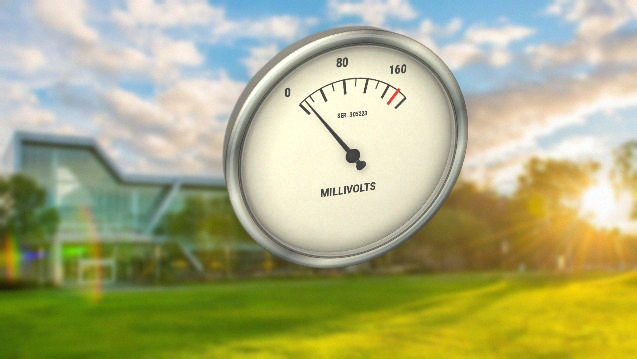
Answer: 10mV
